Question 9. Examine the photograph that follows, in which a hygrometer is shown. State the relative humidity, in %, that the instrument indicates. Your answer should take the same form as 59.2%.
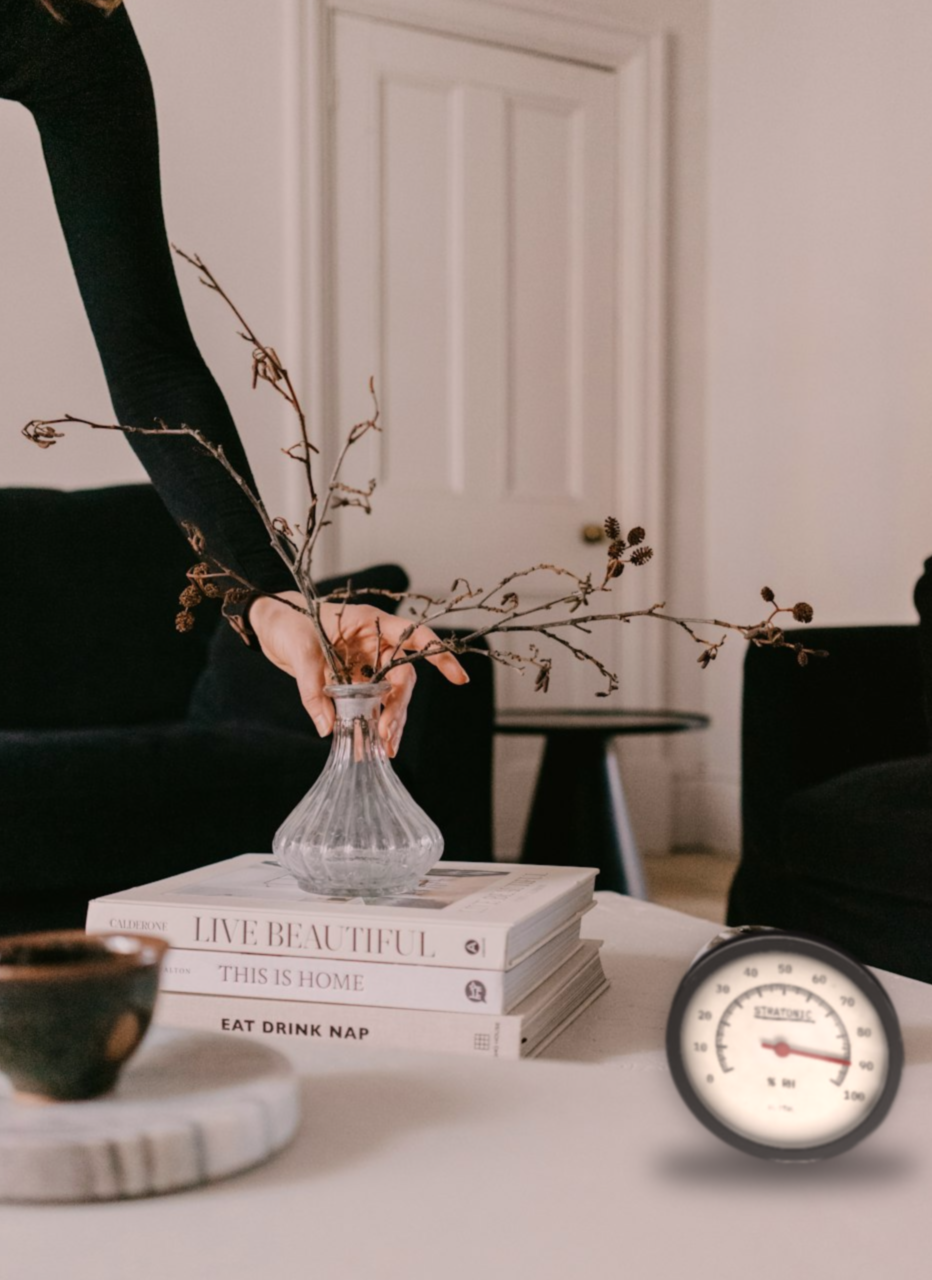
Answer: 90%
